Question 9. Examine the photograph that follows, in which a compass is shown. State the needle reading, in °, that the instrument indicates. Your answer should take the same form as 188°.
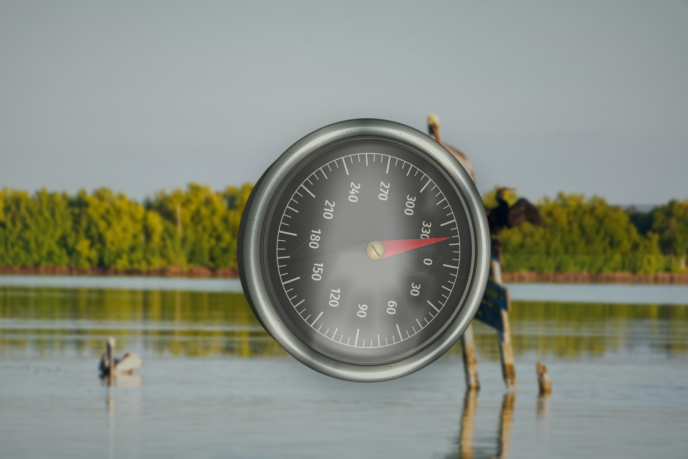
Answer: 340°
